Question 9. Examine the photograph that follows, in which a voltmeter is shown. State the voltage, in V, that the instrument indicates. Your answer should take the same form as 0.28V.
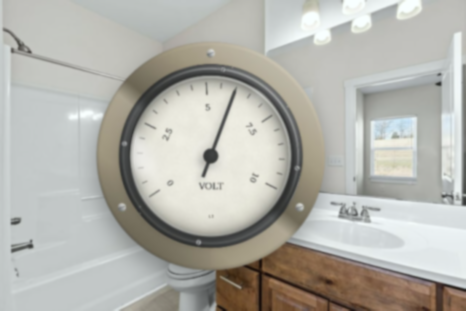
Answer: 6V
